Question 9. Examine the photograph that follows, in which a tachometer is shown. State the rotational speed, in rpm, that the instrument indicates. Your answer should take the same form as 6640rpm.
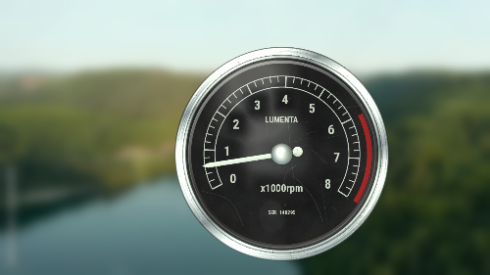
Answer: 600rpm
